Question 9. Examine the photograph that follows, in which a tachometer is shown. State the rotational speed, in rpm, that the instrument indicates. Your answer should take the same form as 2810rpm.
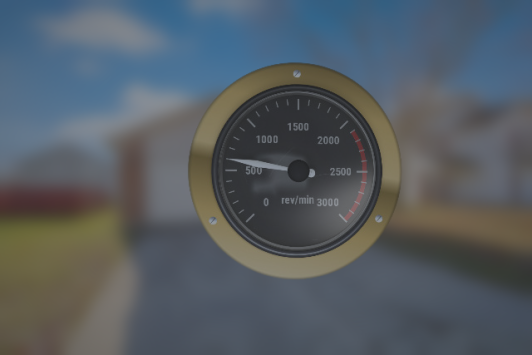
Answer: 600rpm
